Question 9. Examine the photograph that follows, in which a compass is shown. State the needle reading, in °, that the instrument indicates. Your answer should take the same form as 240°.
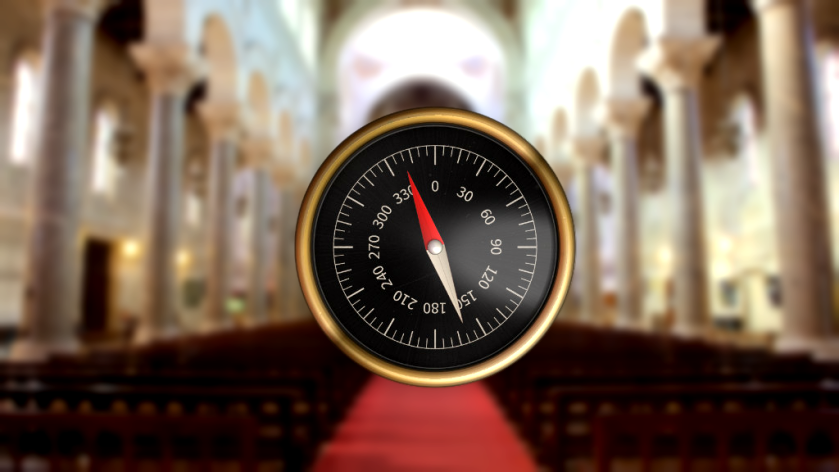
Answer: 340°
